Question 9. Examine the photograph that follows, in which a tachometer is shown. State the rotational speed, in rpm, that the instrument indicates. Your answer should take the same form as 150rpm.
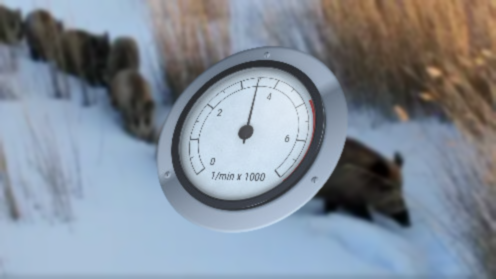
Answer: 3500rpm
